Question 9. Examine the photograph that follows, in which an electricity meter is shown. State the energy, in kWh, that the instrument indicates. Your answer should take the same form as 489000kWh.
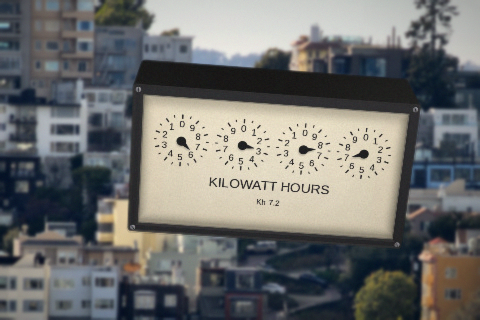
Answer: 6277kWh
